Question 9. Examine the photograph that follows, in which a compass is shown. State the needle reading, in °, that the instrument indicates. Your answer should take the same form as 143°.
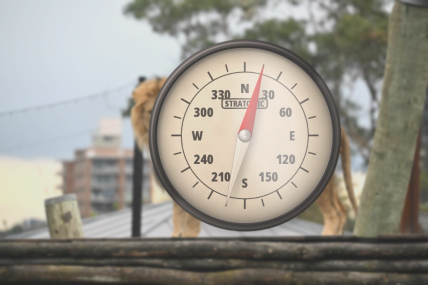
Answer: 15°
